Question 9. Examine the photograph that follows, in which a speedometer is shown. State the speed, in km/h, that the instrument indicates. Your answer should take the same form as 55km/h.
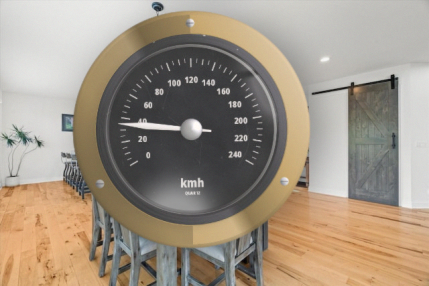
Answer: 35km/h
